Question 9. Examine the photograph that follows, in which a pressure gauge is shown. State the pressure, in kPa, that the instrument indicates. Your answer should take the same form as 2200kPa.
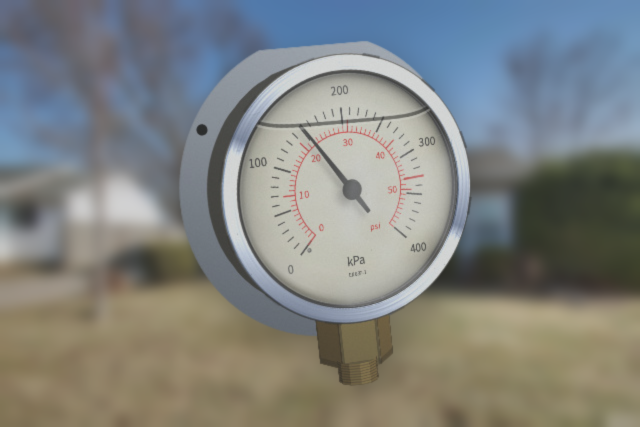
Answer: 150kPa
